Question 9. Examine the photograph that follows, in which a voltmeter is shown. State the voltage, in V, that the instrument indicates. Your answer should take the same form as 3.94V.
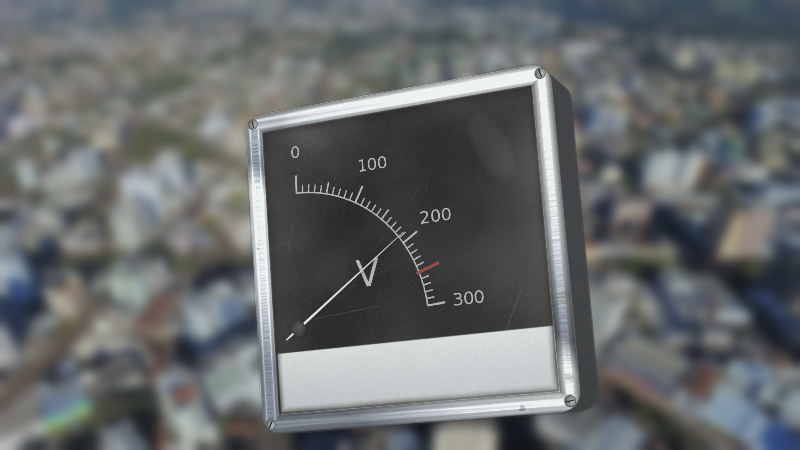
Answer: 190V
